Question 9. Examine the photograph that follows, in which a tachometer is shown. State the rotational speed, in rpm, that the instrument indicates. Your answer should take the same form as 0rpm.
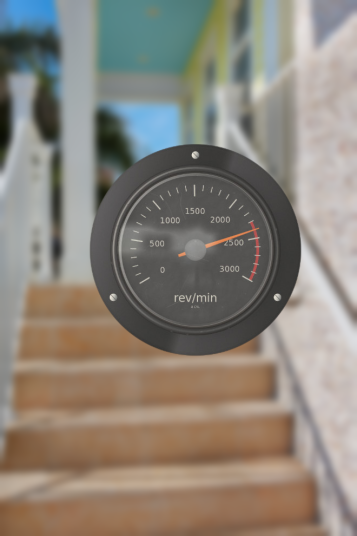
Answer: 2400rpm
